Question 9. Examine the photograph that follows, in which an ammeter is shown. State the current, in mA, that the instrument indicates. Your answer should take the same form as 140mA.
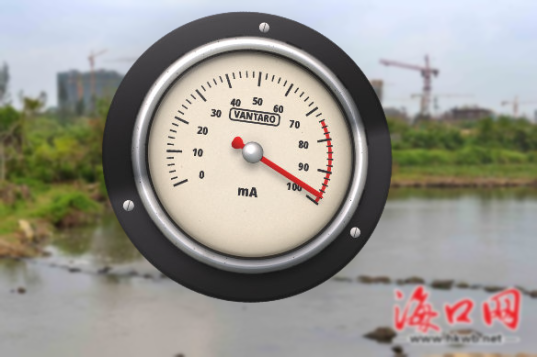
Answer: 98mA
